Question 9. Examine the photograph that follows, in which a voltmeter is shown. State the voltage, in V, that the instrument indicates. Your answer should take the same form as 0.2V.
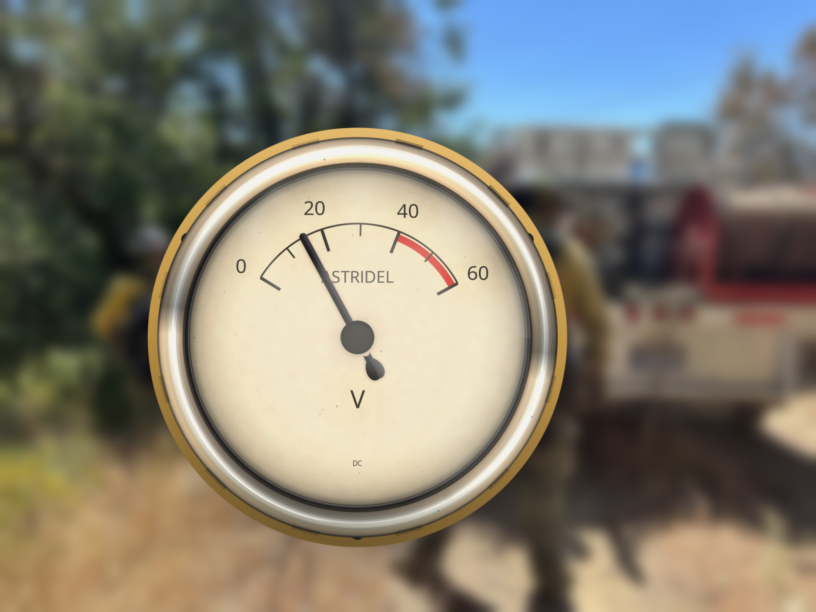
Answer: 15V
